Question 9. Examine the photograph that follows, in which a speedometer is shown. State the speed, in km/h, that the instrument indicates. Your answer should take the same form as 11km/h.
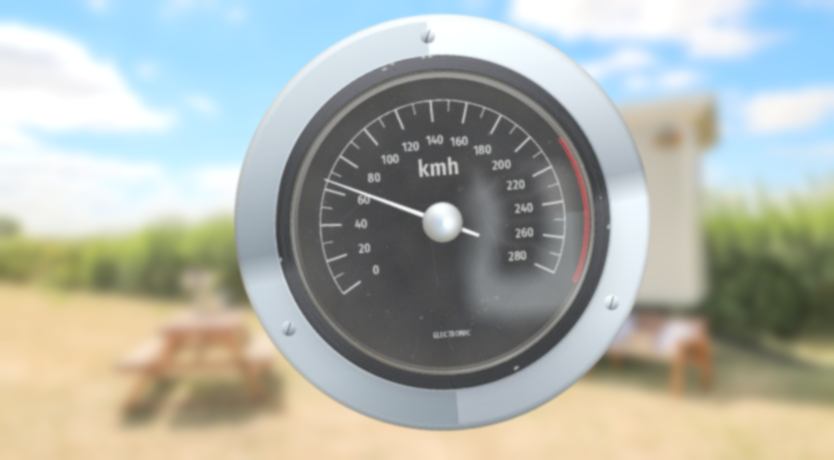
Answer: 65km/h
